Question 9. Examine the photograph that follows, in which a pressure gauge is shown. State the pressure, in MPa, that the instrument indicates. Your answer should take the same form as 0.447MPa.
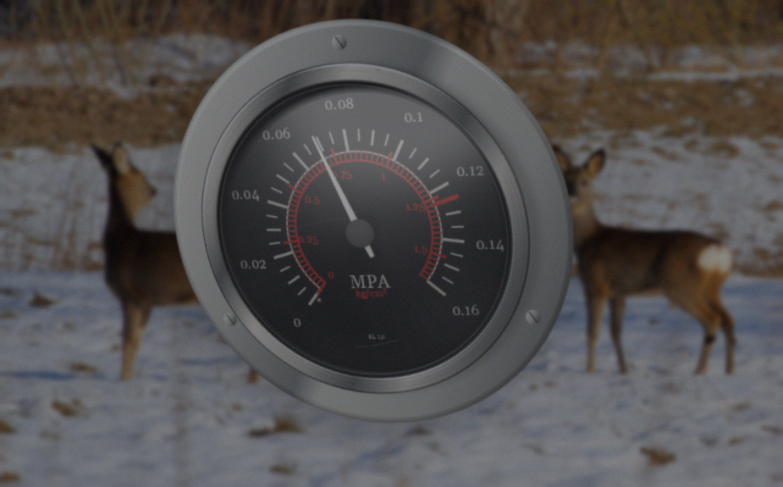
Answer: 0.07MPa
